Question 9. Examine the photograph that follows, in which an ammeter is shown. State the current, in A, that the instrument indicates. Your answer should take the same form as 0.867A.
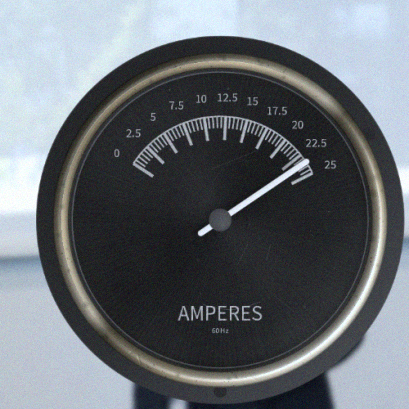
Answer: 23.5A
